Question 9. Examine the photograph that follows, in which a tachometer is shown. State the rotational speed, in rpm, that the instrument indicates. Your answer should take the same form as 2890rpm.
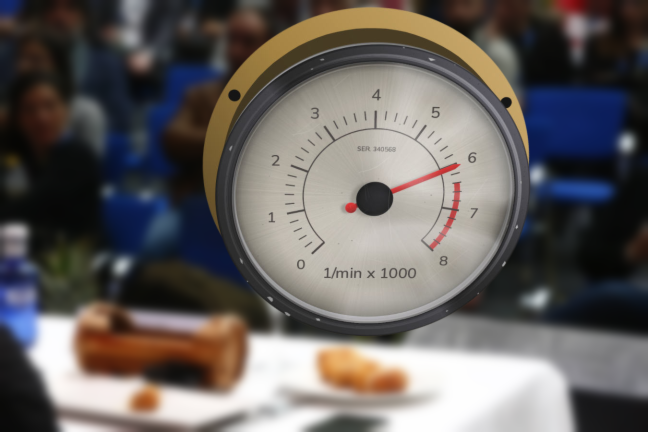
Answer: 6000rpm
